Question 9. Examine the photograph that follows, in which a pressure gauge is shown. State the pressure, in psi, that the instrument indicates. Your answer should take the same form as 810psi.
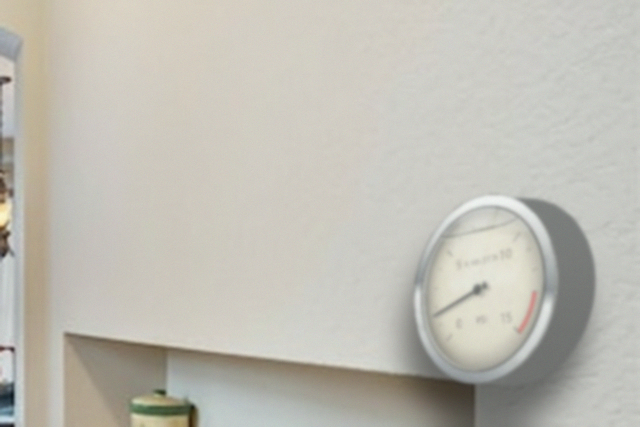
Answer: 1.5psi
